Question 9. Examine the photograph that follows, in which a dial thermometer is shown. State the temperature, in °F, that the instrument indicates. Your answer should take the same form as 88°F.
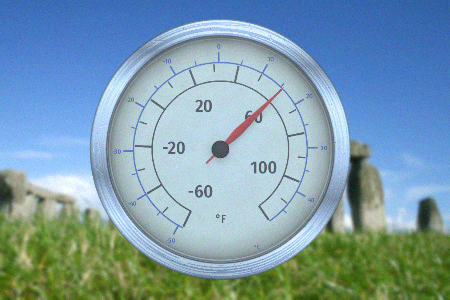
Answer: 60°F
